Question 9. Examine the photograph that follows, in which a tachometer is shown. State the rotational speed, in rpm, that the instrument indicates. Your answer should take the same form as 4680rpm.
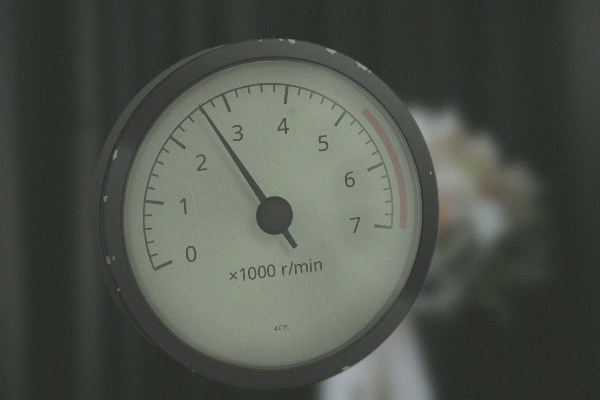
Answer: 2600rpm
